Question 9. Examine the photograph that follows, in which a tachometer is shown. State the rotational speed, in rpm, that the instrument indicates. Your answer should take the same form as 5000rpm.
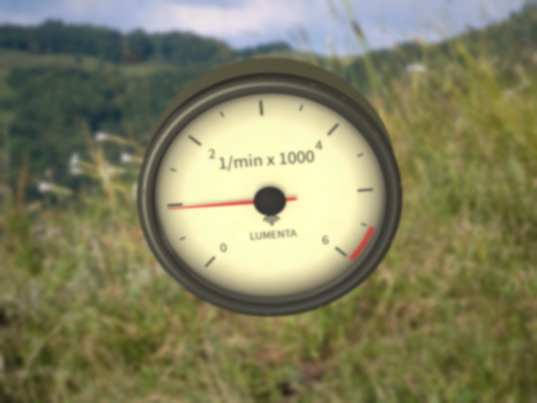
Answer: 1000rpm
